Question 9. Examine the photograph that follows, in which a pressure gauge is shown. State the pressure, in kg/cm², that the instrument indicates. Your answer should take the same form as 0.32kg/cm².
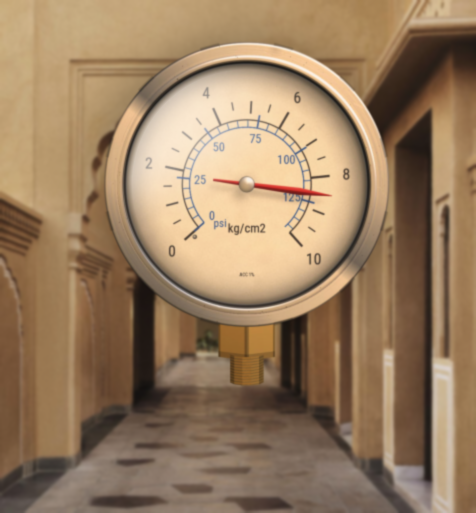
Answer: 8.5kg/cm²
